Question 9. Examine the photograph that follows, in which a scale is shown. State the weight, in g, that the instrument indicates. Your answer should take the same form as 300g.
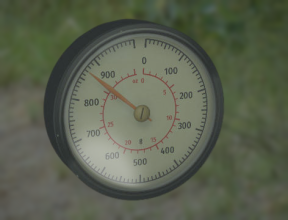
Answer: 870g
